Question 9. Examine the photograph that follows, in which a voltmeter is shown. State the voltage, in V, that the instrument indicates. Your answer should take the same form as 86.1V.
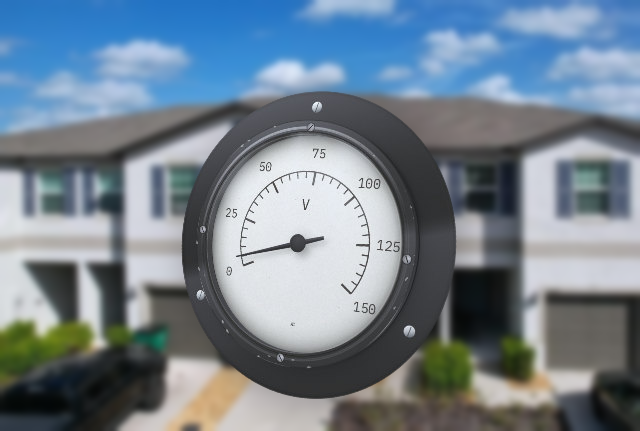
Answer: 5V
